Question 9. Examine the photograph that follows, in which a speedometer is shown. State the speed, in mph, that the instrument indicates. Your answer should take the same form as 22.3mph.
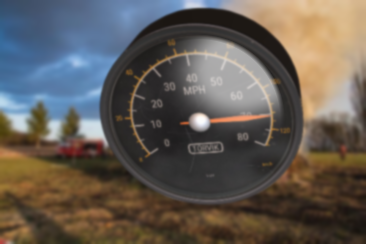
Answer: 70mph
